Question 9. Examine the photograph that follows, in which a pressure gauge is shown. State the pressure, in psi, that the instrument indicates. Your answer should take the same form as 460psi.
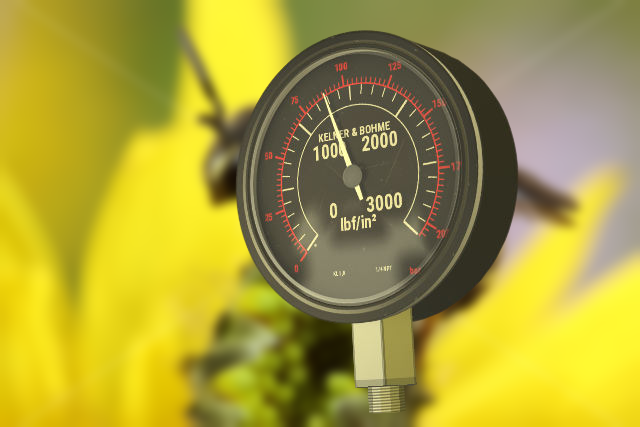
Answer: 1300psi
